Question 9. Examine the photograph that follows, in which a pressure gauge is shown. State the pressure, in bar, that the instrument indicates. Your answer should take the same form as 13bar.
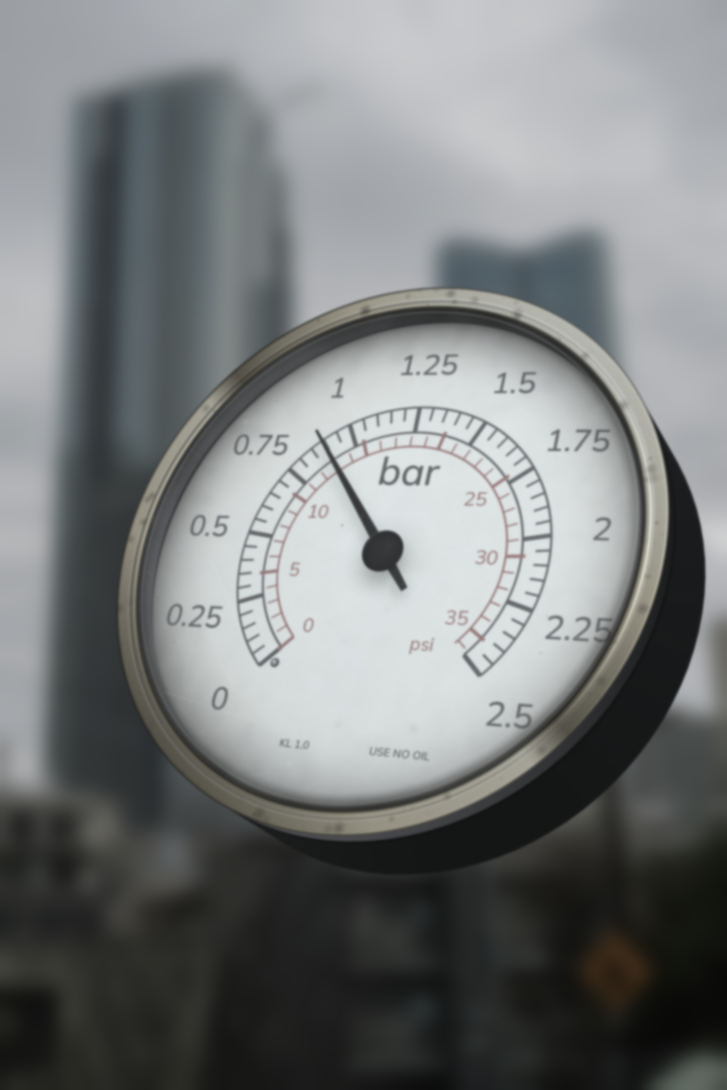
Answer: 0.9bar
